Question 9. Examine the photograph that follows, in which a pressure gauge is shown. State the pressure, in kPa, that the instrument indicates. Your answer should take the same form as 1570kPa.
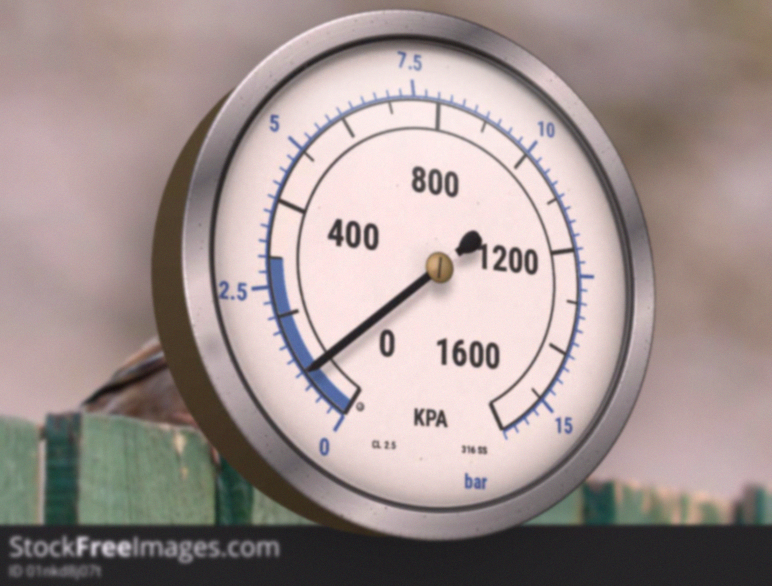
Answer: 100kPa
